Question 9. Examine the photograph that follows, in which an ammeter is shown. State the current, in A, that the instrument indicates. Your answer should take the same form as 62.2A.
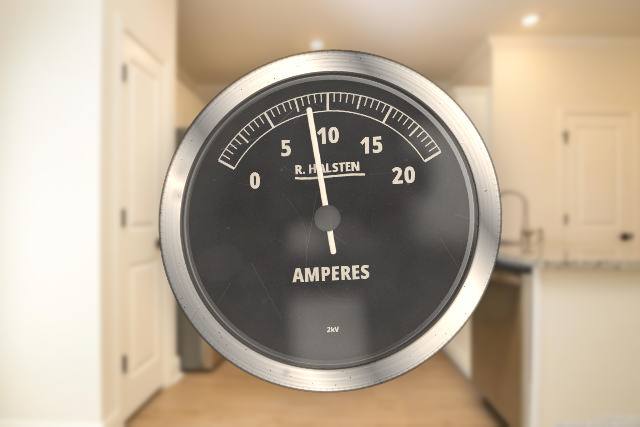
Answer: 8.5A
